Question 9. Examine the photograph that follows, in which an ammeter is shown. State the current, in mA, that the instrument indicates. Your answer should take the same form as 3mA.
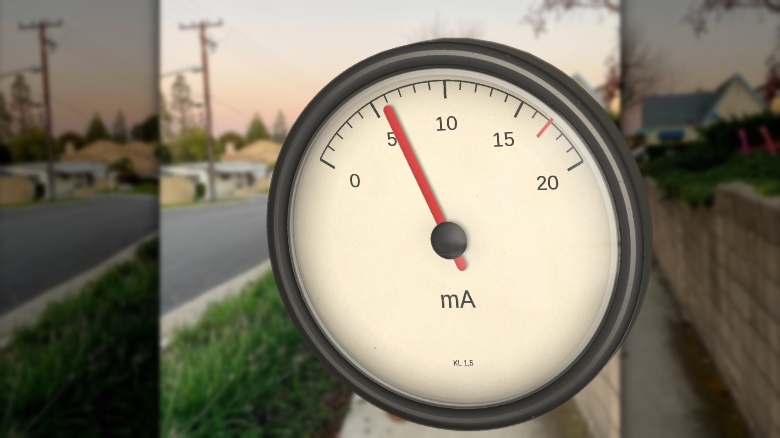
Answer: 6mA
